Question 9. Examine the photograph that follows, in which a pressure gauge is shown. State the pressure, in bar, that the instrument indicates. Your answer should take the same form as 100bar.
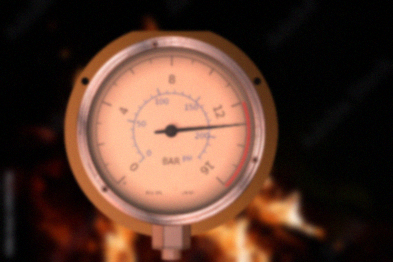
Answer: 13bar
